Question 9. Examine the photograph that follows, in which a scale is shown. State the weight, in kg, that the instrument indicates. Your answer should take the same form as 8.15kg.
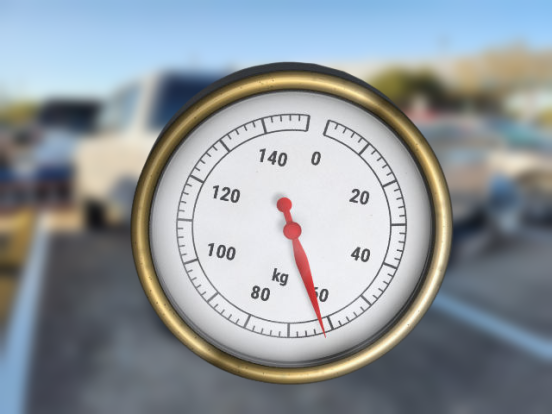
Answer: 62kg
